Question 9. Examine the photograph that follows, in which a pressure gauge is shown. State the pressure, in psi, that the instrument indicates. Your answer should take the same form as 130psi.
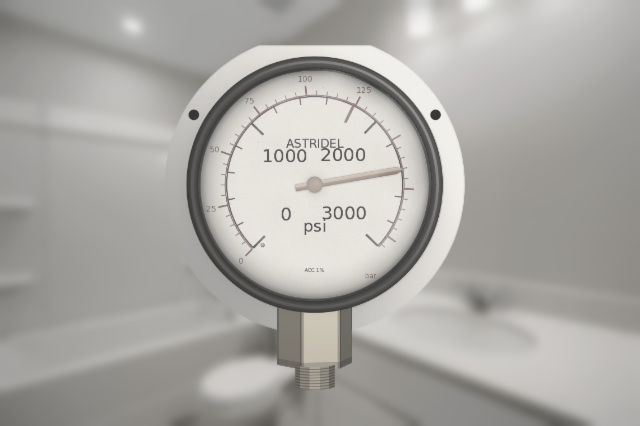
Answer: 2400psi
